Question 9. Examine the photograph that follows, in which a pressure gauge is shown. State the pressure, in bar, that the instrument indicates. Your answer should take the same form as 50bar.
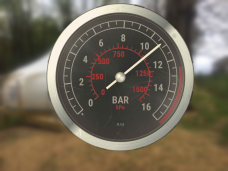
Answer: 10.75bar
